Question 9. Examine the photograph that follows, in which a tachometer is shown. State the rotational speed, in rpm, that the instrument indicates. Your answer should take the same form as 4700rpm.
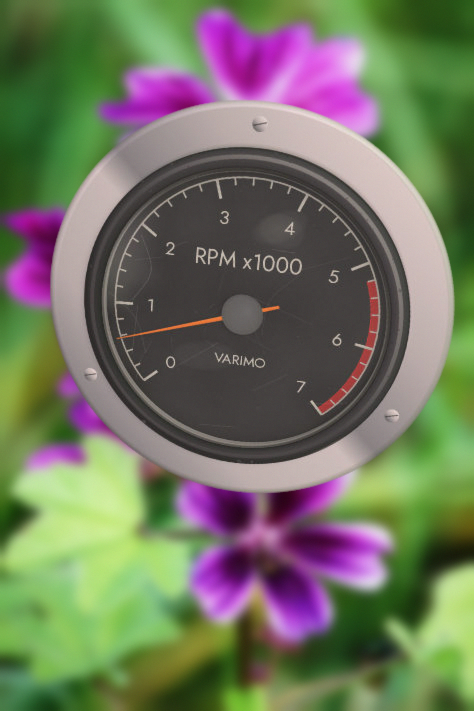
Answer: 600rpm
